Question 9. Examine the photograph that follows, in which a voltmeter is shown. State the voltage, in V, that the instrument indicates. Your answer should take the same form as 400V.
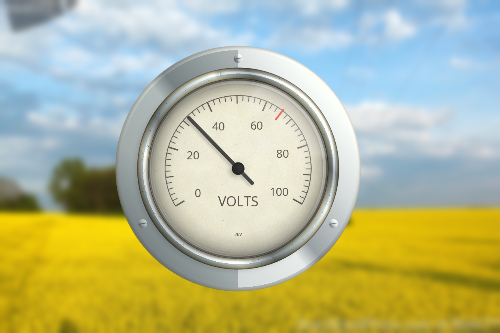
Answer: 32V
